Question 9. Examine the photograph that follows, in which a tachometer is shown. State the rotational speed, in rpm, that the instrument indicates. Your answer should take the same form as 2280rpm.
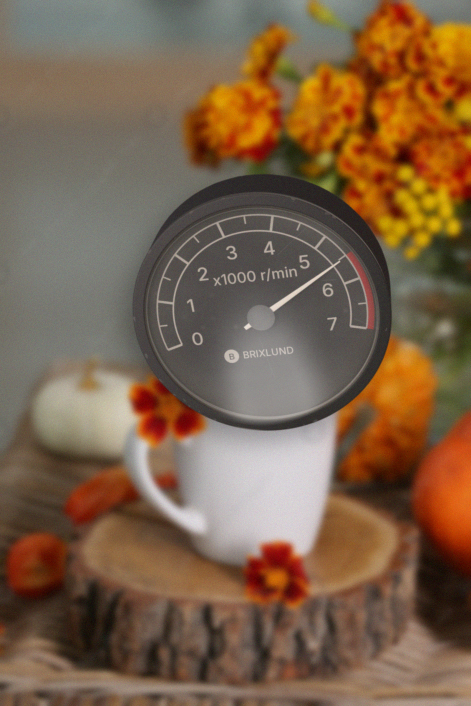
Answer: 5500rpm
